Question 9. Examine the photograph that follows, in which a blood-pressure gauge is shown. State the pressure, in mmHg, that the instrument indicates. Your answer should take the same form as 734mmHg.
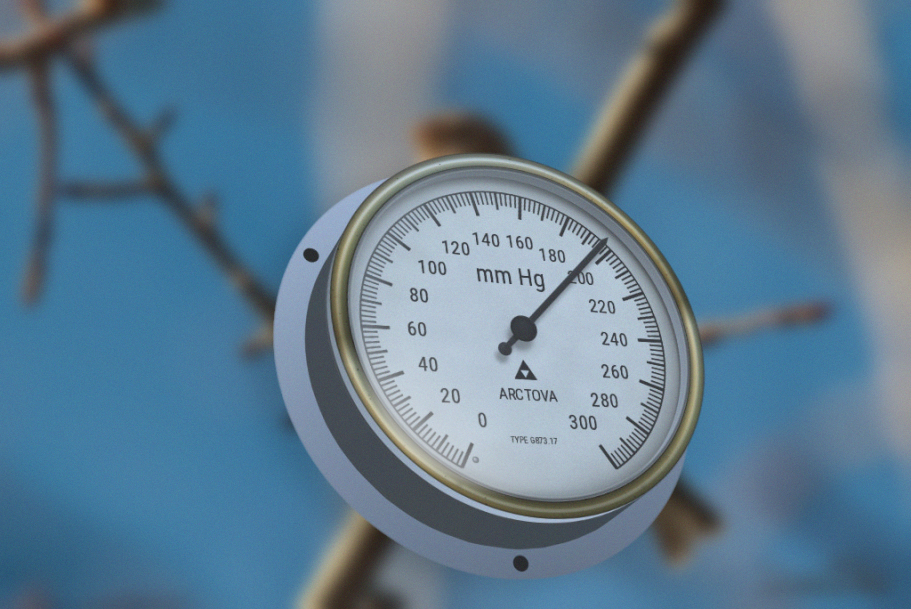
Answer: 196mmHg
